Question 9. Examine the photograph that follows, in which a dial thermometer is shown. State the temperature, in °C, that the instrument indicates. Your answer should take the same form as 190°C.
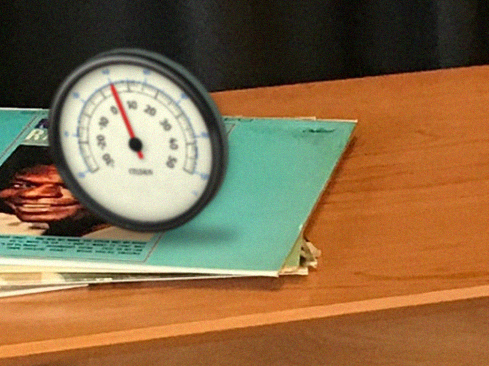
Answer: 5°C
